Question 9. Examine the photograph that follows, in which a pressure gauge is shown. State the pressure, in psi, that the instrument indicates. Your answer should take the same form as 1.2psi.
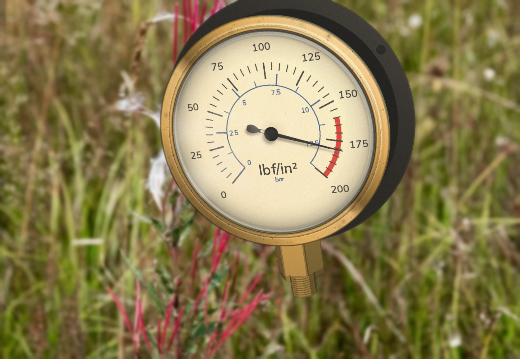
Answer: 180psi
